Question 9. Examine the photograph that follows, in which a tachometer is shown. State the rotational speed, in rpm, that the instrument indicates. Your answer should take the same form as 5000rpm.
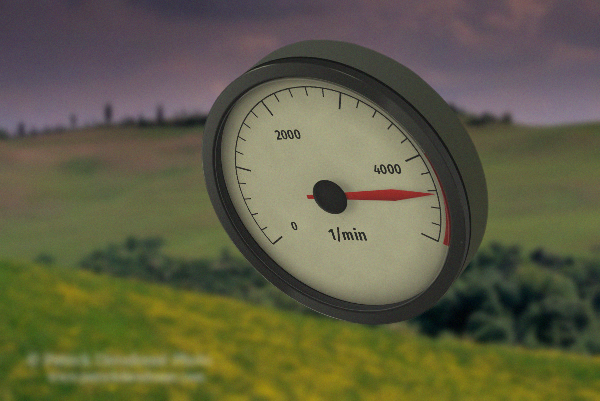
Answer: 4400rpm
